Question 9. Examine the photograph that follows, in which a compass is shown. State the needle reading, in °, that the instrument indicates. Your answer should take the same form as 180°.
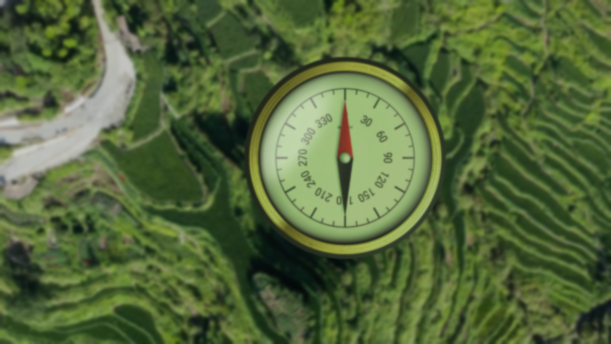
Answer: 0°
